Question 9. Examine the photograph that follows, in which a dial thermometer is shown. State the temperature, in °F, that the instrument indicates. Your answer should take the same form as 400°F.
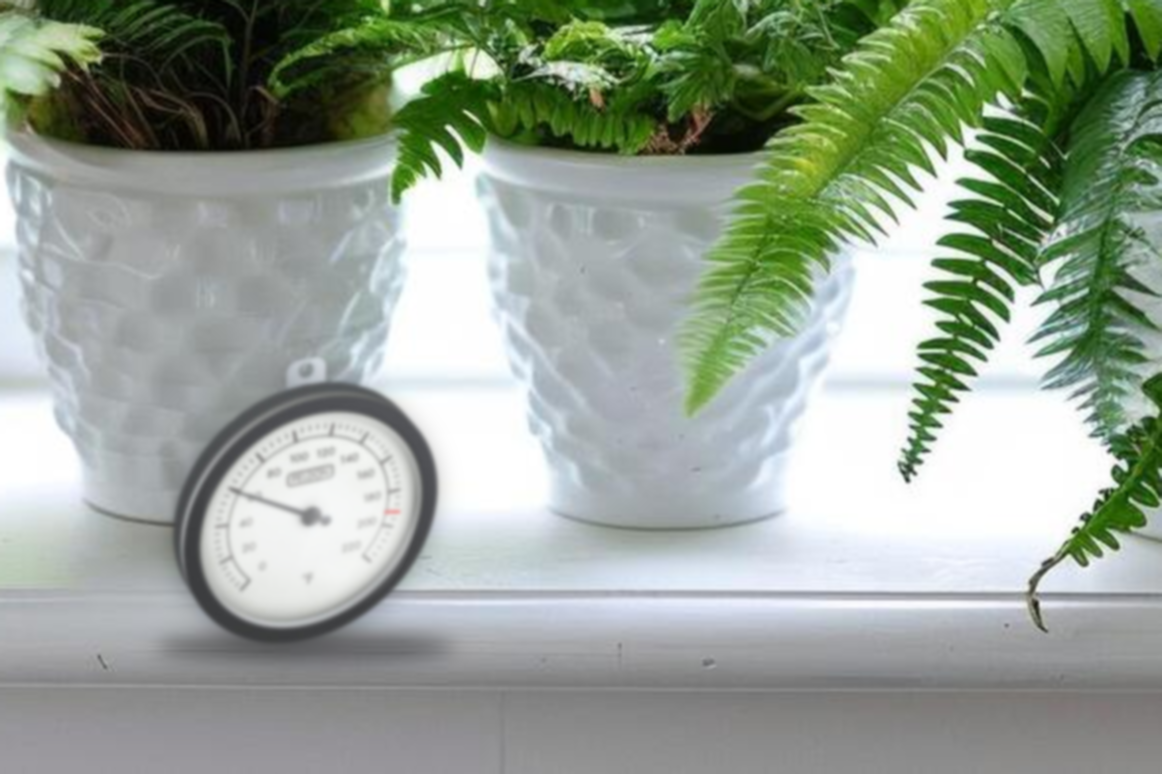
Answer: 60°F
